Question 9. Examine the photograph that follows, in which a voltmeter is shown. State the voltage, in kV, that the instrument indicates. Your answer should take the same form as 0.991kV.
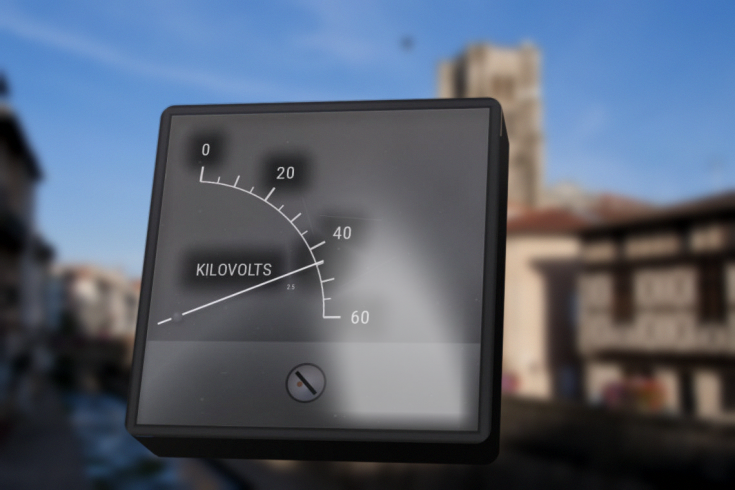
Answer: 45kV
